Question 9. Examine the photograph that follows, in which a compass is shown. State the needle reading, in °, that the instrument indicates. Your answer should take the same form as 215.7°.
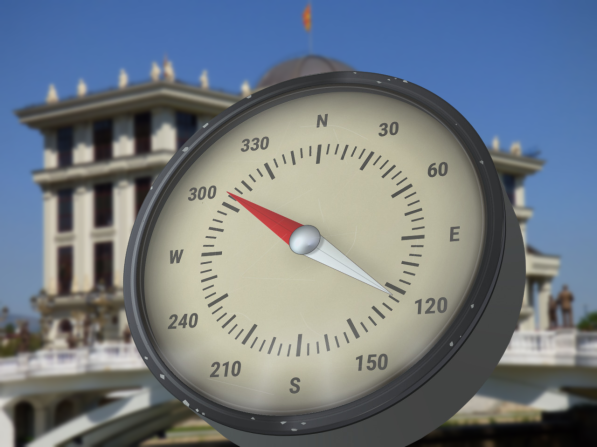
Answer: 305°
